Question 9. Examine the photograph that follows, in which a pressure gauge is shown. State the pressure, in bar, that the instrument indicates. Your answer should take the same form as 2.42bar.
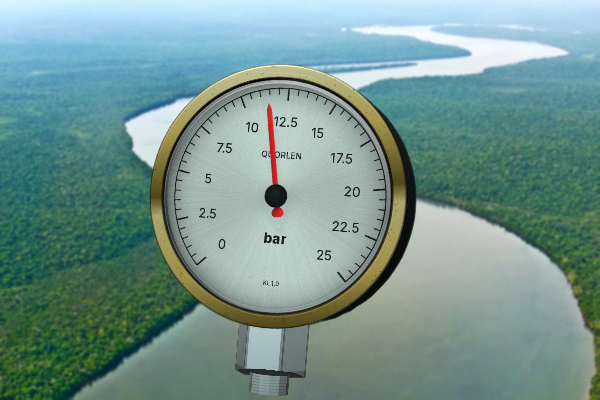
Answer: 11.5bar
